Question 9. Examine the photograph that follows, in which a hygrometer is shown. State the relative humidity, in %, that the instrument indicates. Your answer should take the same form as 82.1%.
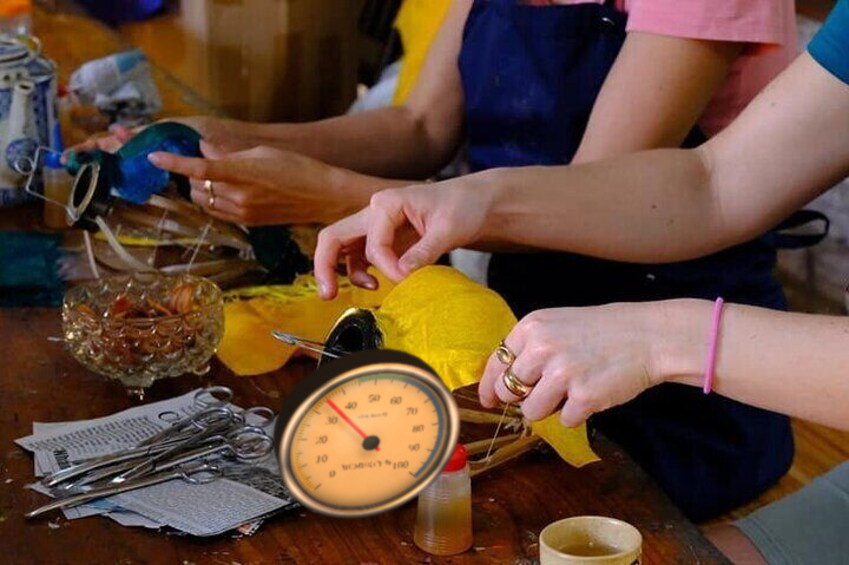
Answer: 35%
